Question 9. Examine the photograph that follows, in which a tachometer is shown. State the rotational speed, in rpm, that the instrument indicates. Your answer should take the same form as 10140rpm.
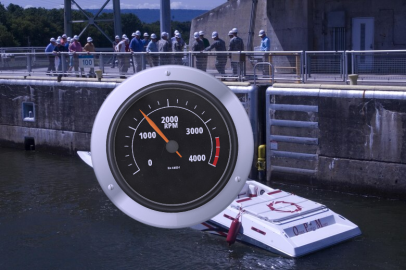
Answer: 1400rpm
